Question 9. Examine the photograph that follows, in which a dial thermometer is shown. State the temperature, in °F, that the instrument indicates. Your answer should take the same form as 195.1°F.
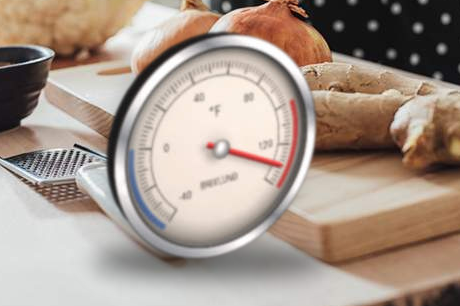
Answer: 130°F
